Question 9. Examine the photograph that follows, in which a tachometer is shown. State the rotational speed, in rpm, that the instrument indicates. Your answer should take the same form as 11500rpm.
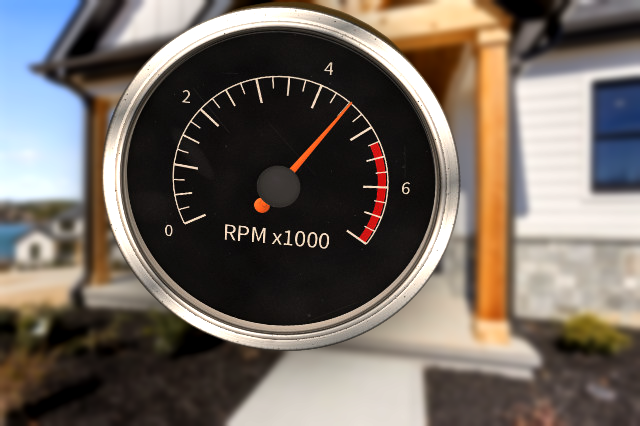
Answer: 4500rpm
